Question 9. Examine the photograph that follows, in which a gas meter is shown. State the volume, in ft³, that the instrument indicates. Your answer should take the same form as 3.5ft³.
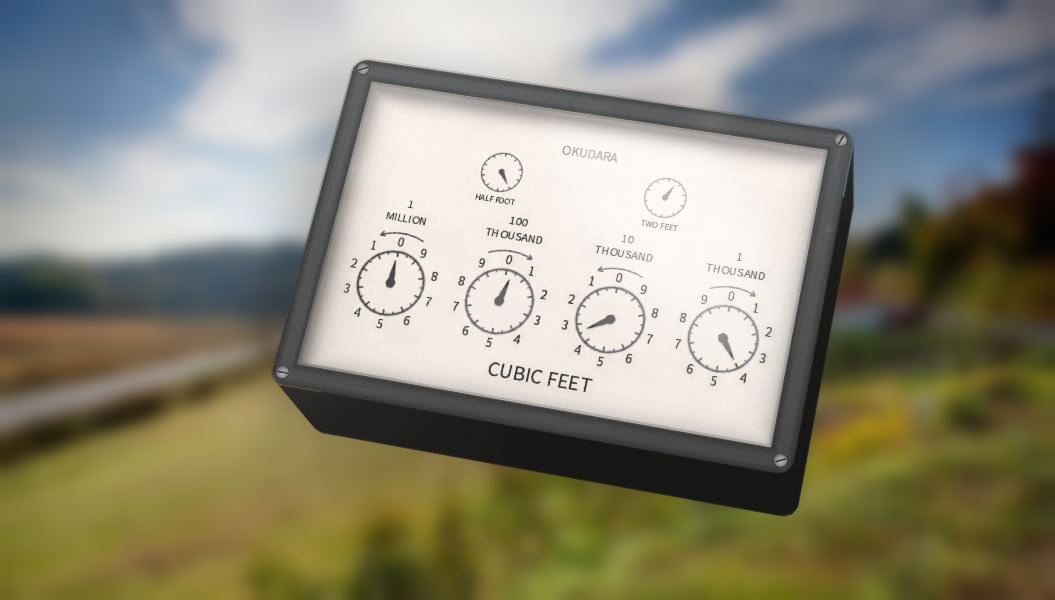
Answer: 3400ft³
